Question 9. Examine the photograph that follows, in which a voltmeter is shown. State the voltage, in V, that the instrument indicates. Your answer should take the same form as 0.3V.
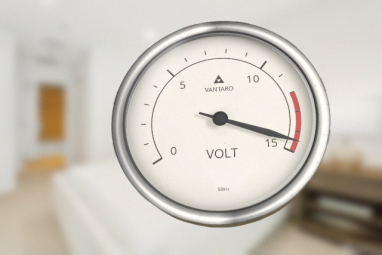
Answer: 14.5V
